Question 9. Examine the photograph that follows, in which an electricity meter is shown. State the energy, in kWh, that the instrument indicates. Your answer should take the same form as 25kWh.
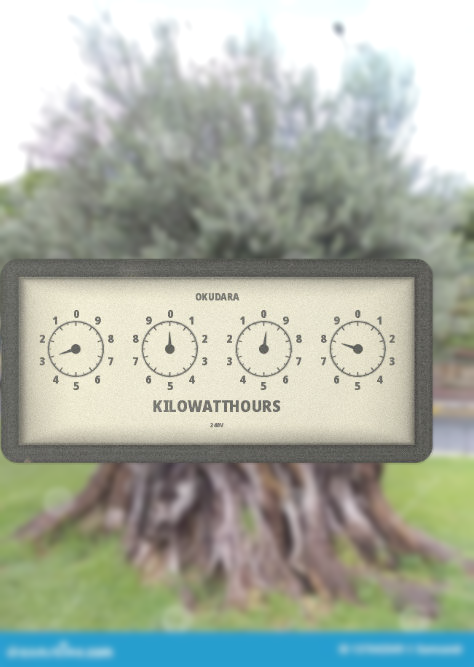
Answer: 2998kWh
